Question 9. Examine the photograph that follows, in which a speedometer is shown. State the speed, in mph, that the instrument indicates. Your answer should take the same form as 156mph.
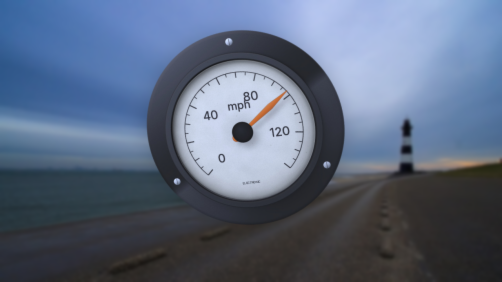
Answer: 97.5mph
